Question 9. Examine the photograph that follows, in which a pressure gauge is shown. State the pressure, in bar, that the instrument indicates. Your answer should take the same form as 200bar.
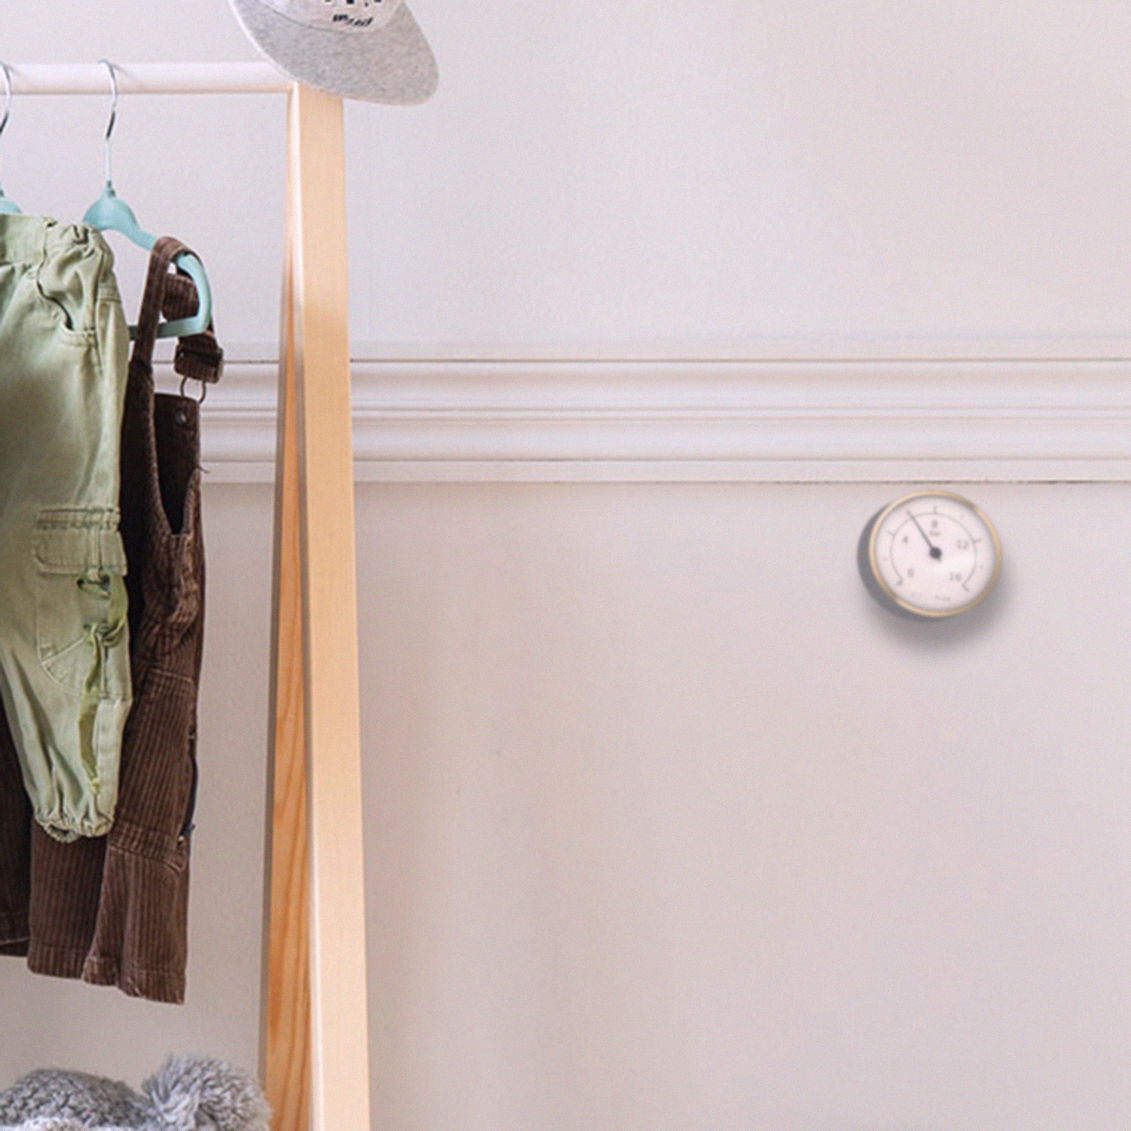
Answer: 6bar
